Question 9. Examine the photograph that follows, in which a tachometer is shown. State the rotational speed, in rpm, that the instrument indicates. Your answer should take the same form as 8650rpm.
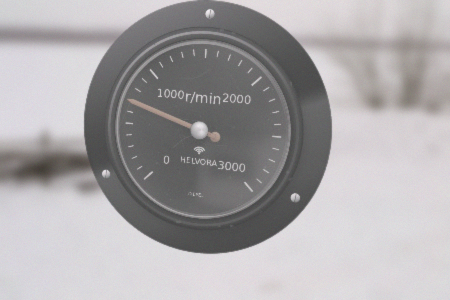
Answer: 700rpm
